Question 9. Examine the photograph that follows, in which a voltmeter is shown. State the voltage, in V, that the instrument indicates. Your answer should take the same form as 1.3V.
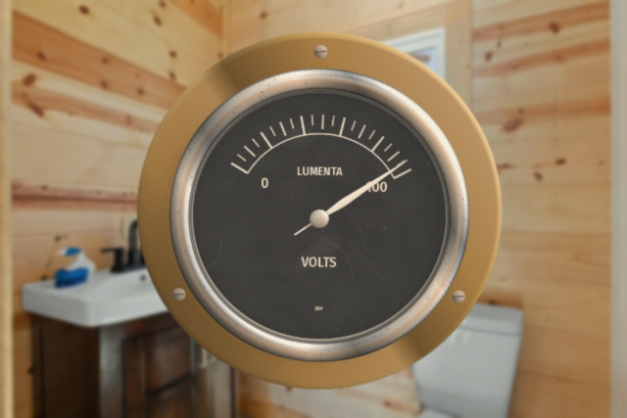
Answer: 95V
